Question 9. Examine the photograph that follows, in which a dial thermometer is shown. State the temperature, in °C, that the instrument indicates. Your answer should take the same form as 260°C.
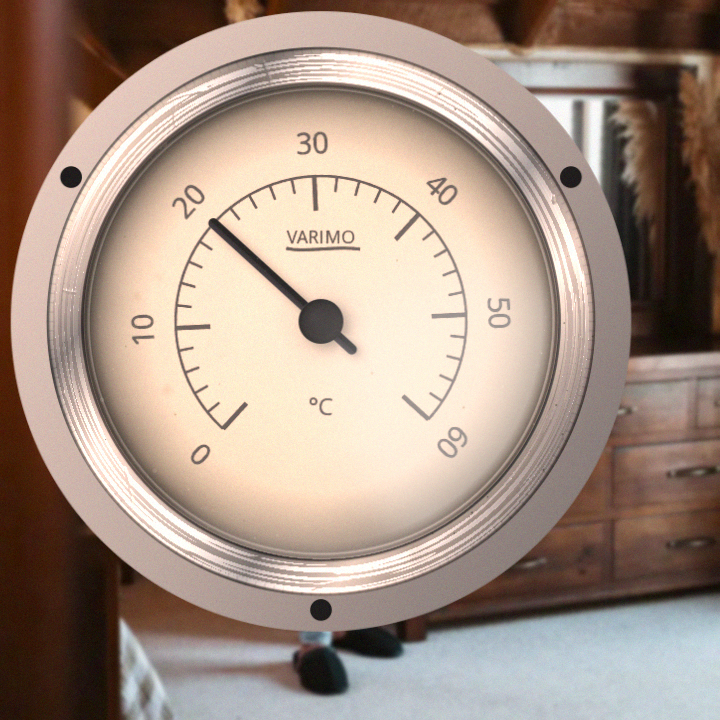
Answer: 20°C
